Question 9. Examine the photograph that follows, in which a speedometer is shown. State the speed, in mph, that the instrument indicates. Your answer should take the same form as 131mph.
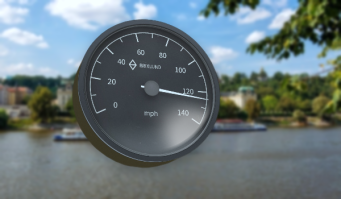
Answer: 125mph
